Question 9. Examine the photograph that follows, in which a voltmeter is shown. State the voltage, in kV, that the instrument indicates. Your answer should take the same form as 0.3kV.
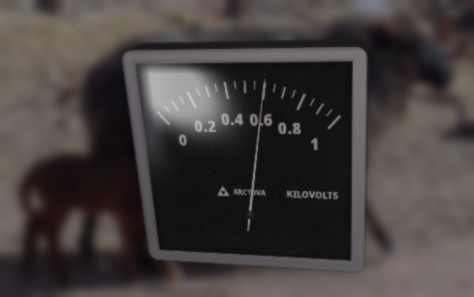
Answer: 0.6kV
